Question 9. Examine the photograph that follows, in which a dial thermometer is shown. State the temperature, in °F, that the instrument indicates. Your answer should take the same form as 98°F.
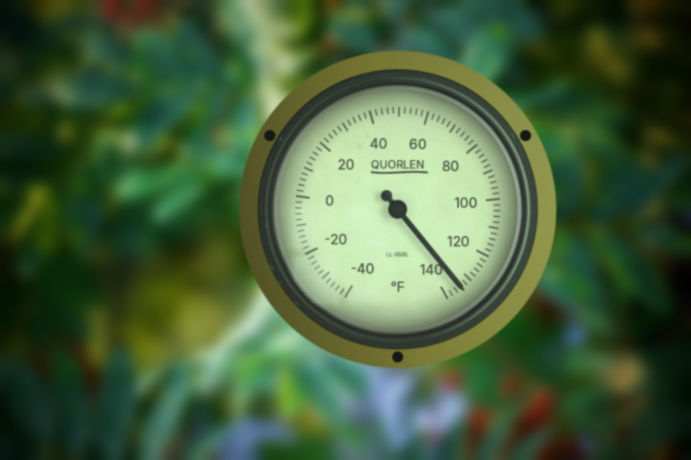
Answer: 134°F
